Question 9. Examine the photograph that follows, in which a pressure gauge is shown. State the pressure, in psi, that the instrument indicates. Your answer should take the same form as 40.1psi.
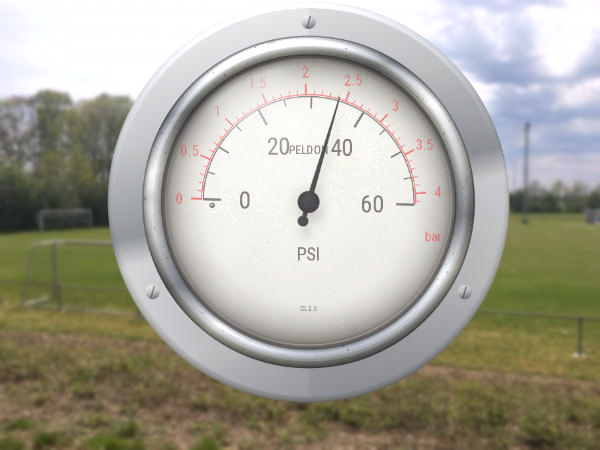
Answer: 35psi
